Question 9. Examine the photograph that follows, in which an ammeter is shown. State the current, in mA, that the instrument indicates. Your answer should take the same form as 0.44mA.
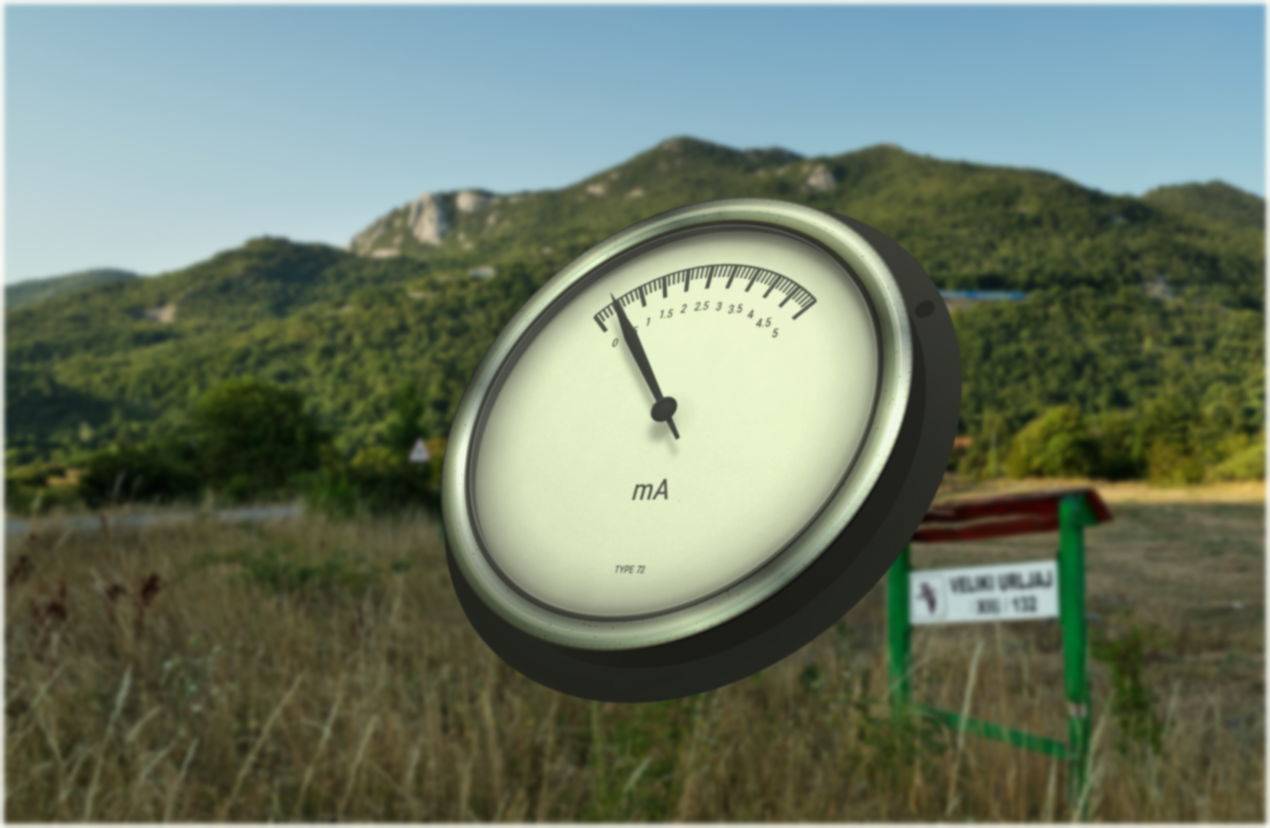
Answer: 0.5mA
